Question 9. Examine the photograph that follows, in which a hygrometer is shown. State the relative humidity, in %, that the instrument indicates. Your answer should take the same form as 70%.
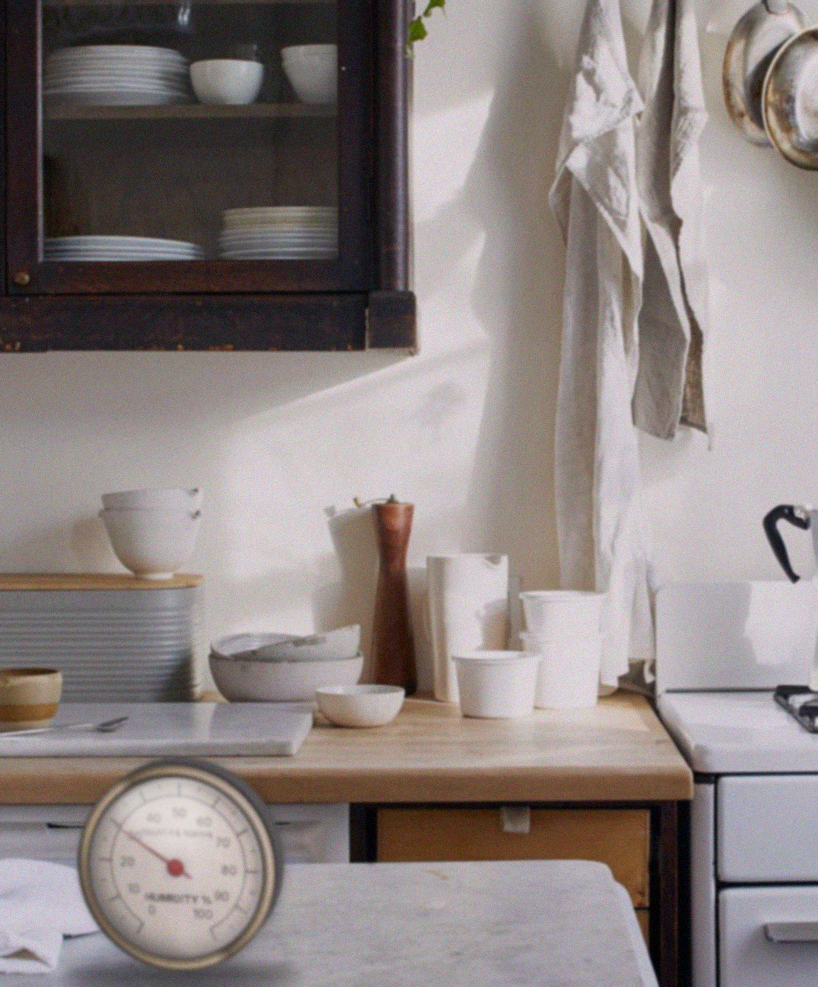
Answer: 30%
